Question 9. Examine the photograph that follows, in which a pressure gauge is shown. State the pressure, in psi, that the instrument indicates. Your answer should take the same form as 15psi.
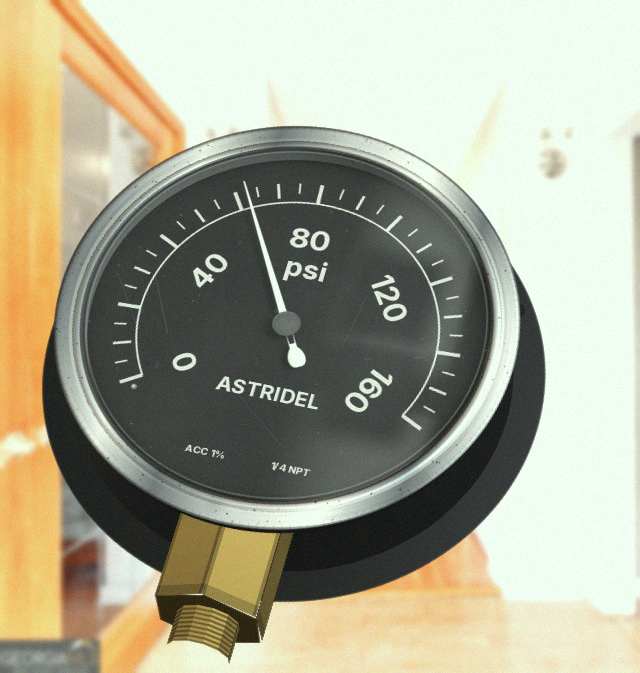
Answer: 62.5psi
